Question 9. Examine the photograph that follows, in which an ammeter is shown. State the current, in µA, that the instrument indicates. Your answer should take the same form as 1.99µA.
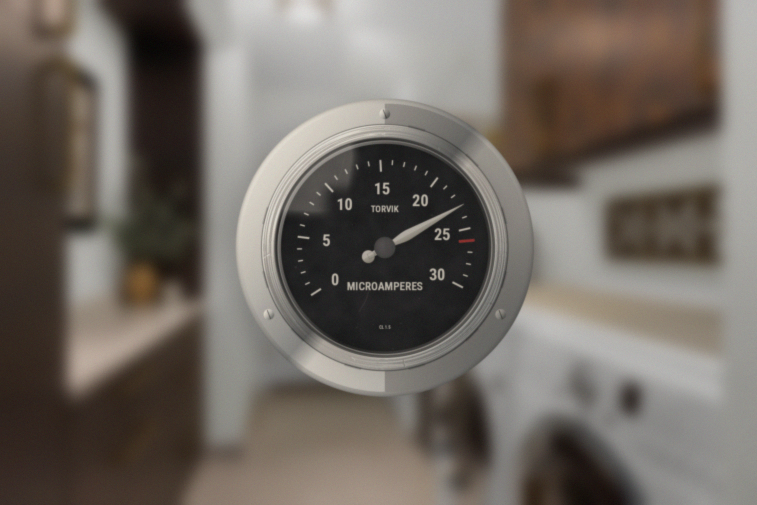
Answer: 23µA
